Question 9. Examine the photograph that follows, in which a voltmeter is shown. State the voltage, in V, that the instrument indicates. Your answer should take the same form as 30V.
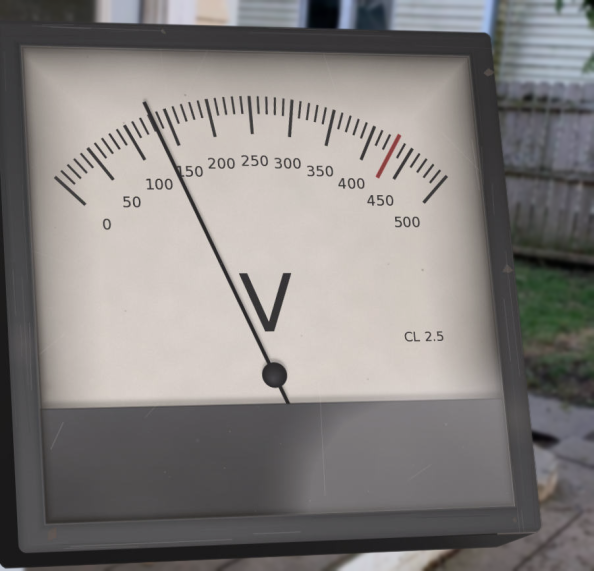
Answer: 130V
